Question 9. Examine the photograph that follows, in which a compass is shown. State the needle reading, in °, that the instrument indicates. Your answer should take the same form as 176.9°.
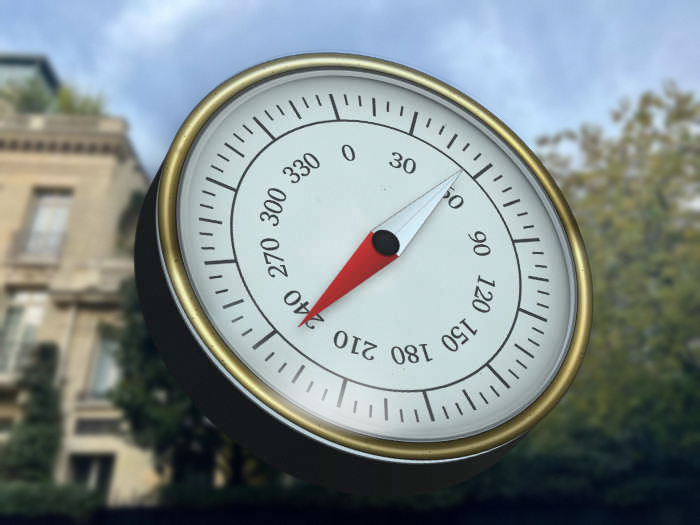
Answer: 235°
